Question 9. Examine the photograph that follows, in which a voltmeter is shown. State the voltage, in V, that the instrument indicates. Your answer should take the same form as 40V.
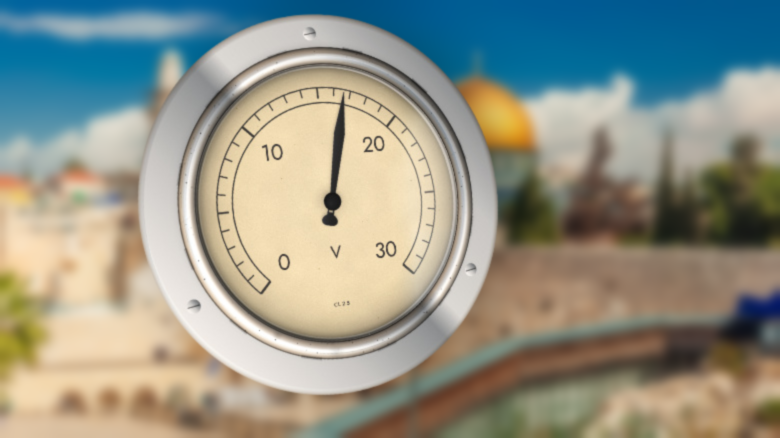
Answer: 16.5V
